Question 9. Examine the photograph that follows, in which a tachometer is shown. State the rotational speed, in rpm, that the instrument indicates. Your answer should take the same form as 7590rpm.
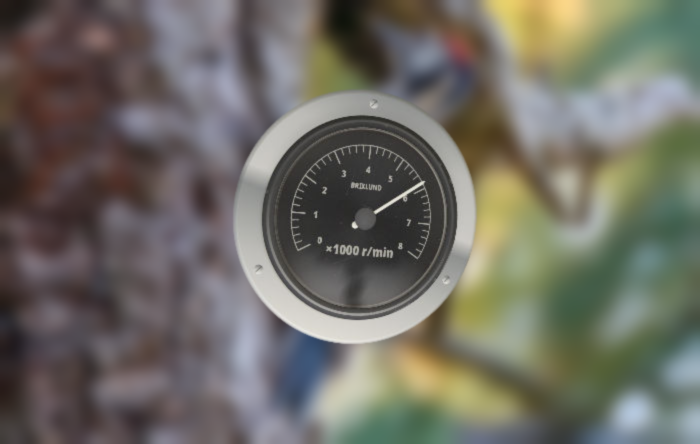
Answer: 5800rpm
